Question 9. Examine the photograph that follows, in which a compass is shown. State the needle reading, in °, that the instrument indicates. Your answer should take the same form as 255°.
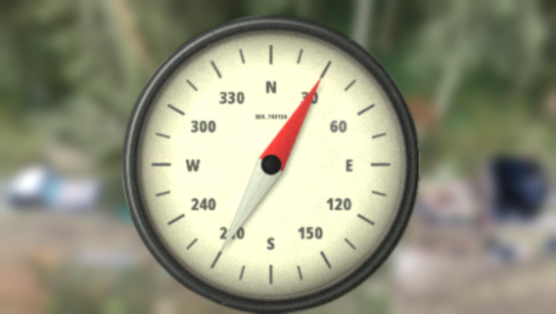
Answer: 30°
